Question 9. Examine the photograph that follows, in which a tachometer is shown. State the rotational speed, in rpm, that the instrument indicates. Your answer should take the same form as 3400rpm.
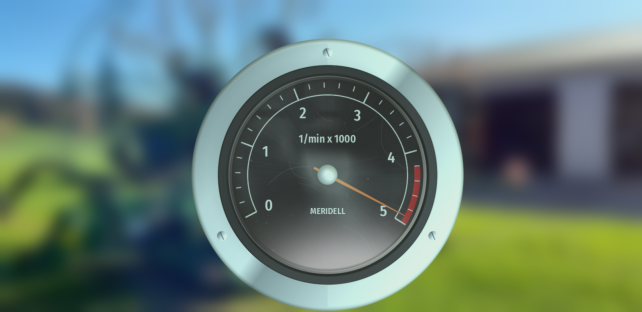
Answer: 4900rpm
